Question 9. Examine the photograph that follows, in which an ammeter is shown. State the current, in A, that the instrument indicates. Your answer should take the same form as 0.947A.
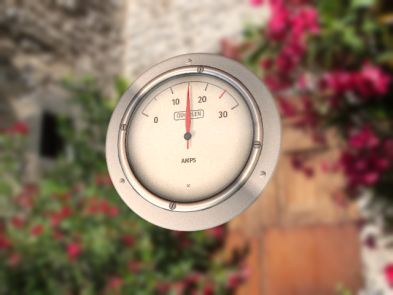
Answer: 15A
